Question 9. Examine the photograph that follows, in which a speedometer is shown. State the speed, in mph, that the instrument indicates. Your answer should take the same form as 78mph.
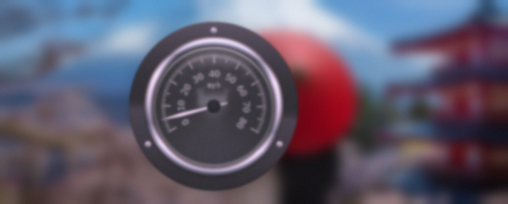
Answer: 5mph
